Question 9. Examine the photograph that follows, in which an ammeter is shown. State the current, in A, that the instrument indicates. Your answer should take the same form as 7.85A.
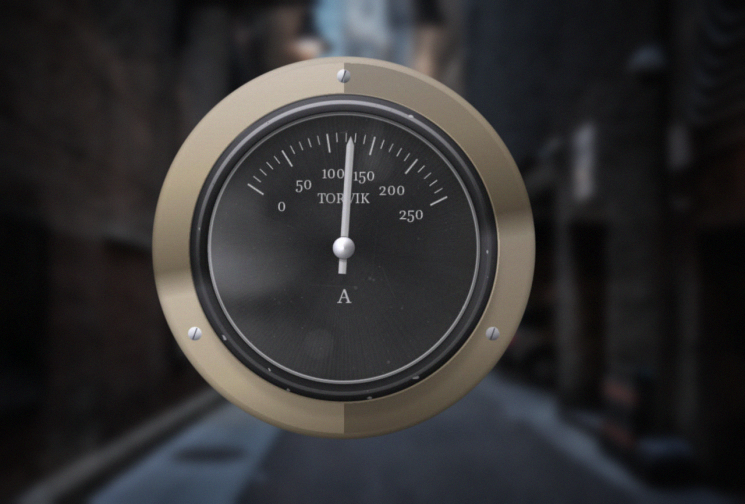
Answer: 125A
